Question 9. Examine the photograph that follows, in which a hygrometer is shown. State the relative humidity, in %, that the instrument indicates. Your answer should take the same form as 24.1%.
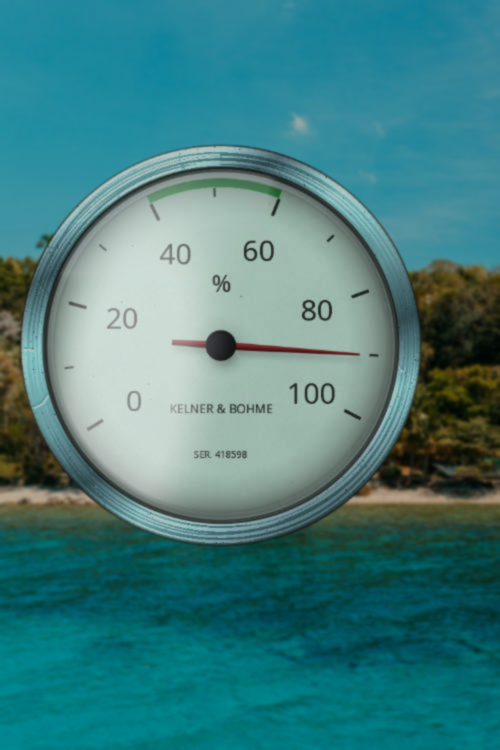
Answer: 90%
